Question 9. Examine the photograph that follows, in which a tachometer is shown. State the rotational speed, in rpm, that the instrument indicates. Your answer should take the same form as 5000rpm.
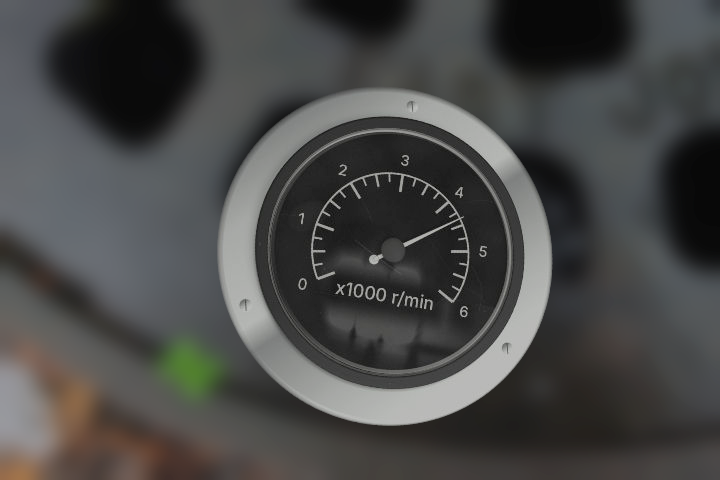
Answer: 4375rpm
